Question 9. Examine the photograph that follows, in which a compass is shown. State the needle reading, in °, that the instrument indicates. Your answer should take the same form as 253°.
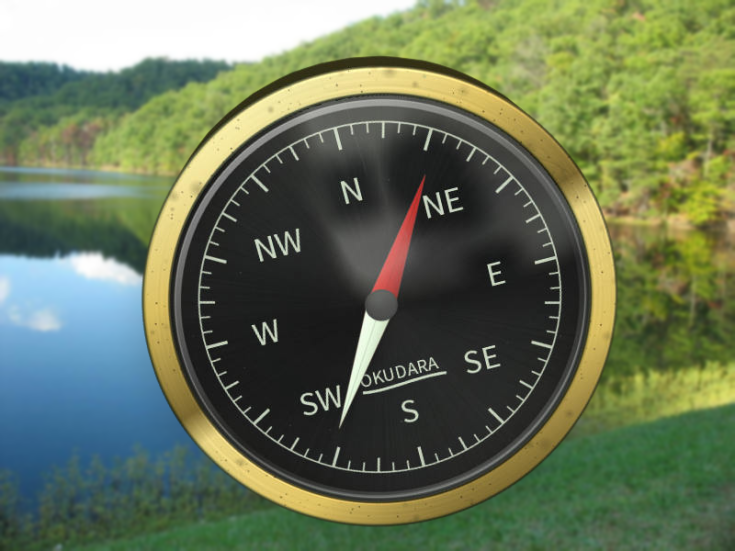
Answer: 32.5°
